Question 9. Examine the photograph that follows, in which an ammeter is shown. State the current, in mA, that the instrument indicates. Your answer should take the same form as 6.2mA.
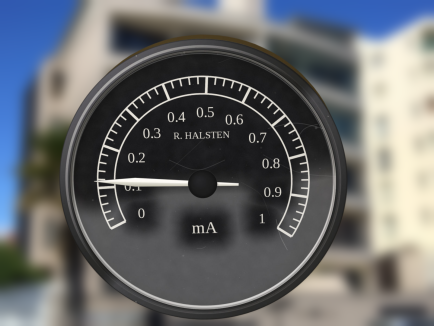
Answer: 0.12mA
